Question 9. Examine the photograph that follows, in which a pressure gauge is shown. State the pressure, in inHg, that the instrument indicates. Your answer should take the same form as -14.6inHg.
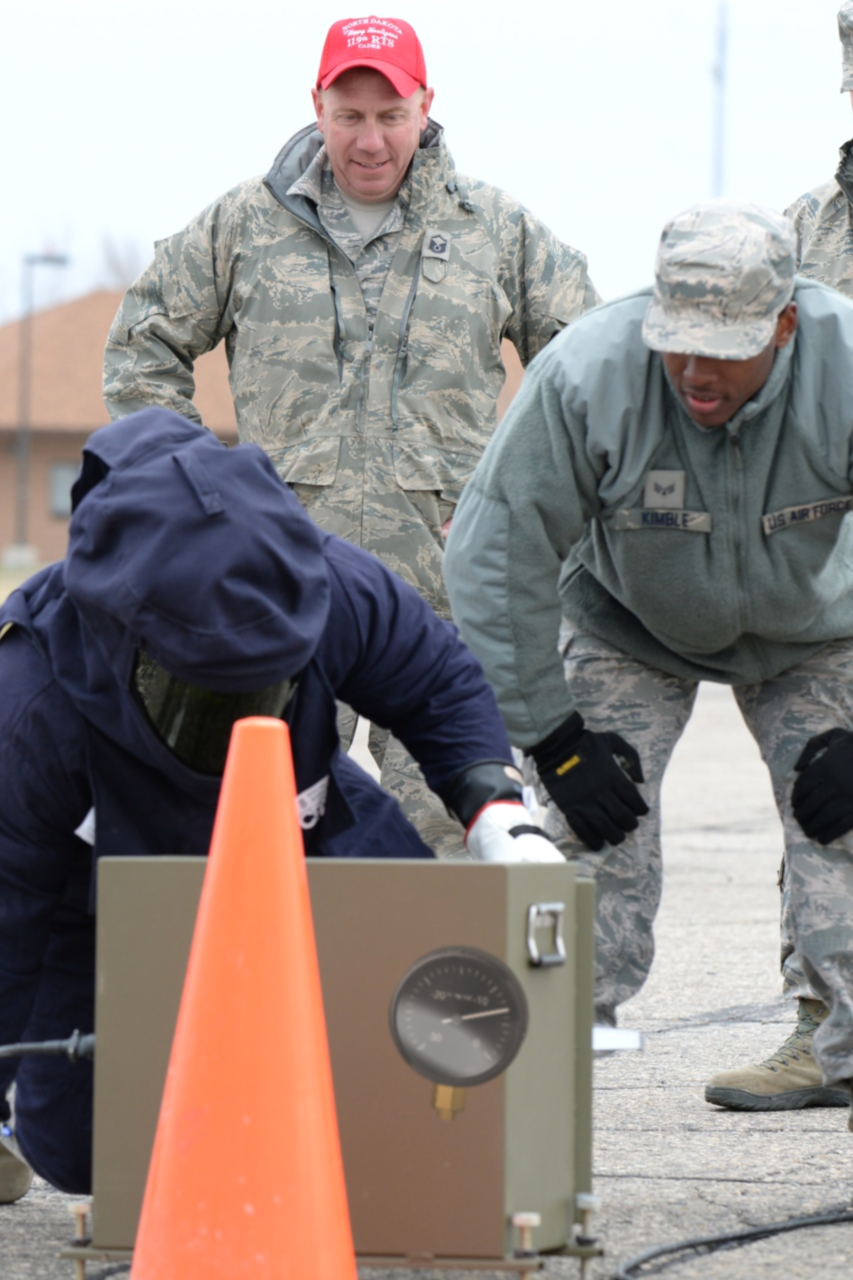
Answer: -7inHg
